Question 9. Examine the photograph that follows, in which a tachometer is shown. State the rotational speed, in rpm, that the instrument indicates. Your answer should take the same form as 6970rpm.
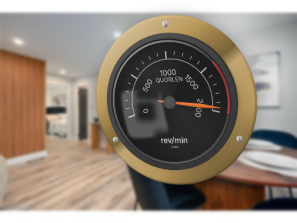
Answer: 1950rpm
